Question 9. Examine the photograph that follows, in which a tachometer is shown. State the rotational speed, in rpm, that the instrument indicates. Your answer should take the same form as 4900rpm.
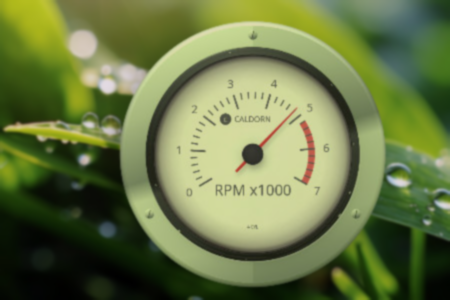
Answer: 4800rpm
